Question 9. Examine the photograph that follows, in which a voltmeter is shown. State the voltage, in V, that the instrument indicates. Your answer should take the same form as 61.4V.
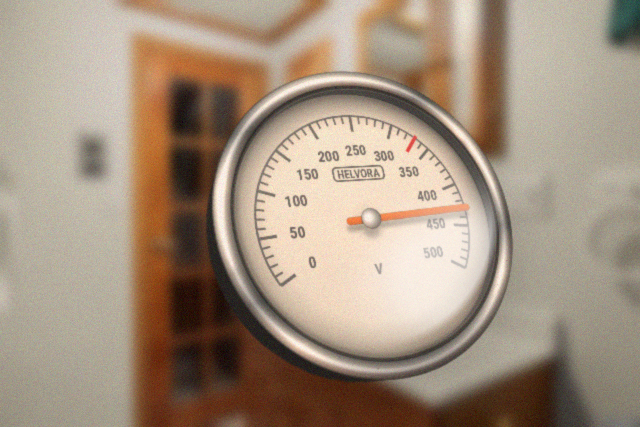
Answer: 430V
